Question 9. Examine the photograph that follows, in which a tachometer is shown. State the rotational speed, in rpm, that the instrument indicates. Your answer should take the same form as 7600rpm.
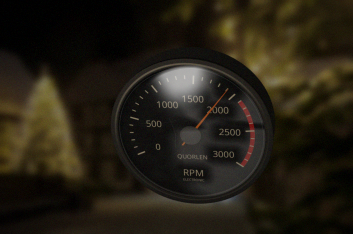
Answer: 1900rpm
